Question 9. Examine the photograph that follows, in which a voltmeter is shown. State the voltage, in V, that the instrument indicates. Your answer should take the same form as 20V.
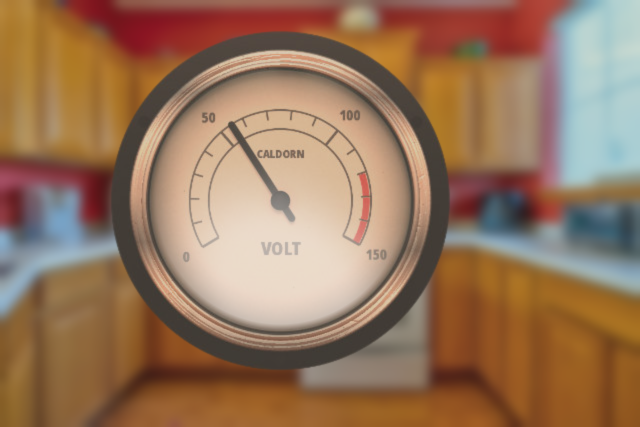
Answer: 55V
